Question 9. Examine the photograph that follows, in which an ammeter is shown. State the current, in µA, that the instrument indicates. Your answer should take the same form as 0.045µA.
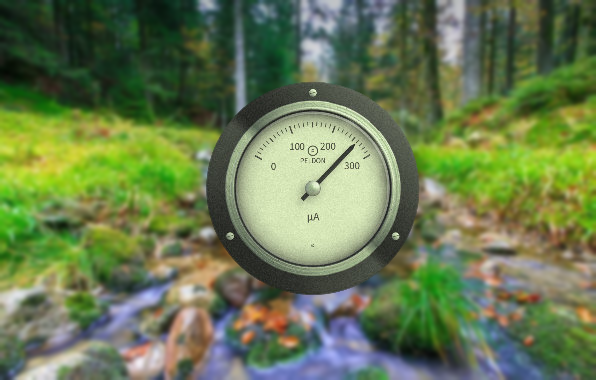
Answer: 260µA
